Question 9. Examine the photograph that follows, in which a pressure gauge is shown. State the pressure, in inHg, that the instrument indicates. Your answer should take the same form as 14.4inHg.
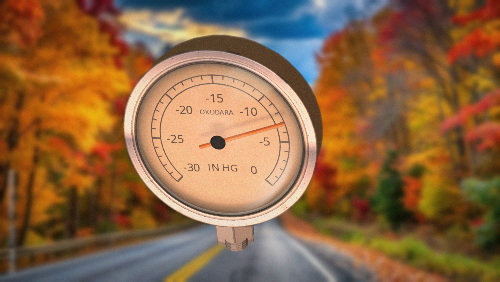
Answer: -7inHg
